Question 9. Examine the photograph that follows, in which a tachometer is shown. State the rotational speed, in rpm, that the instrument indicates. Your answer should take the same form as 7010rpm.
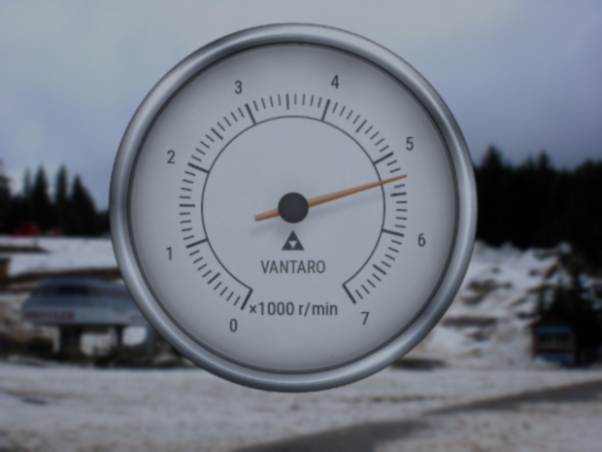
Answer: 5300rpm
